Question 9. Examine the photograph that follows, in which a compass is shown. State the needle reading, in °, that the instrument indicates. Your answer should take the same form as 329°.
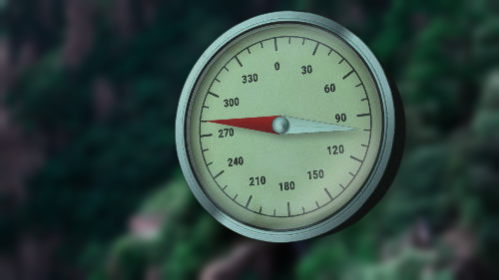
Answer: 280°
